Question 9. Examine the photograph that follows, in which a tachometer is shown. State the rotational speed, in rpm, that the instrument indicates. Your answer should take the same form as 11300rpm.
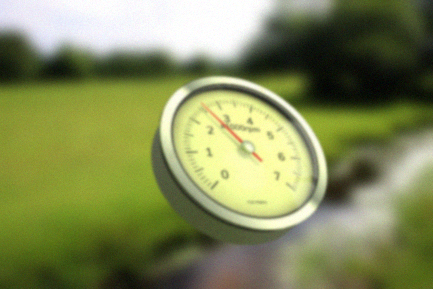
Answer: 2500rpm
